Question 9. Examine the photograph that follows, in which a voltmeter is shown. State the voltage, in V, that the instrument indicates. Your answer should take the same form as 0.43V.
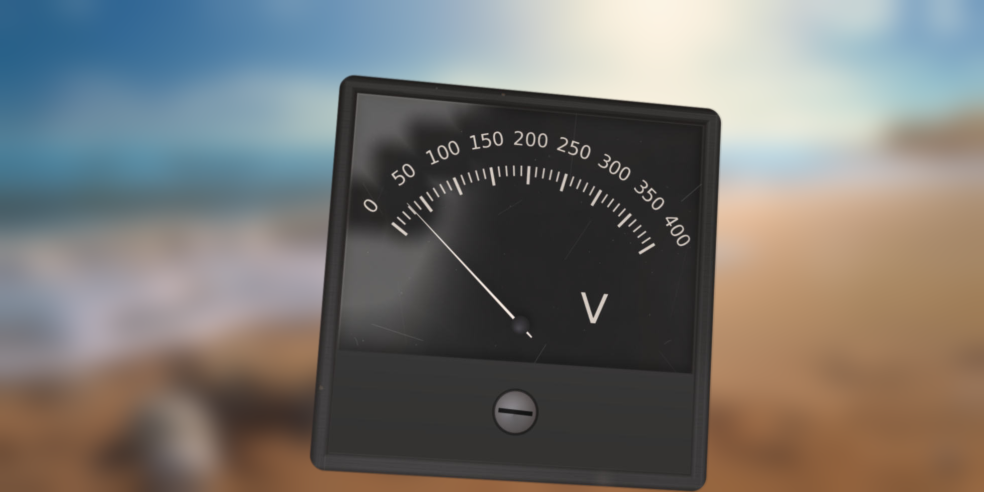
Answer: 30V
